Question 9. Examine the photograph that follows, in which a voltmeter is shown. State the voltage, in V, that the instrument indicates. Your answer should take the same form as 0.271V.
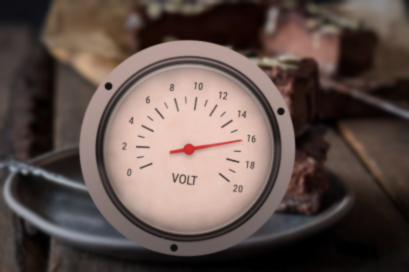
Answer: 16V
